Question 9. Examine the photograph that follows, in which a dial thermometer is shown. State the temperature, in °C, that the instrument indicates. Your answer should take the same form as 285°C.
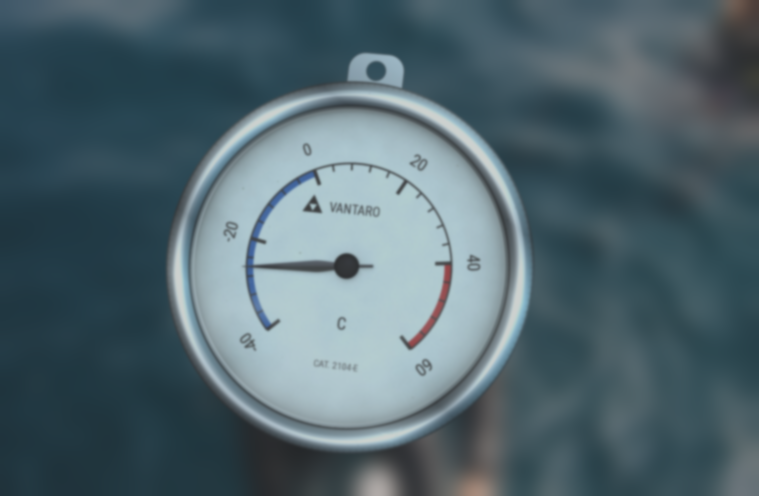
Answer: -26°C
